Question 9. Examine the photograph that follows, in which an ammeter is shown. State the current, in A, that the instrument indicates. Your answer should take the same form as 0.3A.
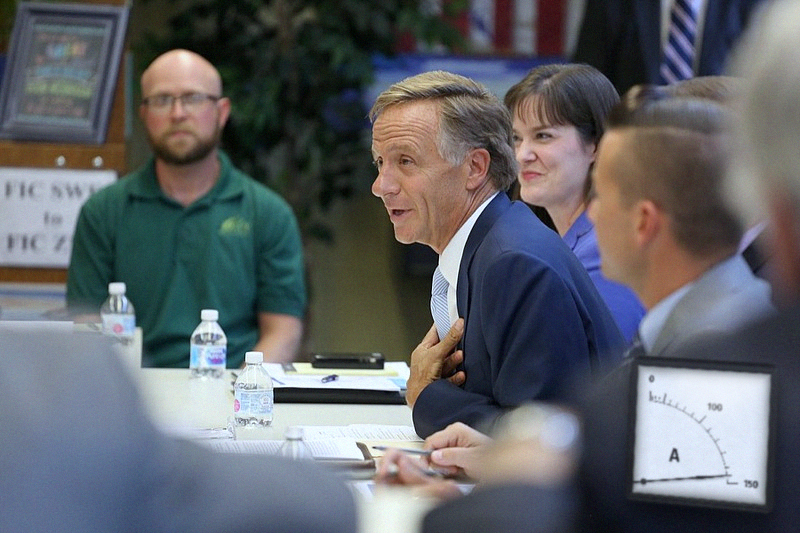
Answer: 145A
